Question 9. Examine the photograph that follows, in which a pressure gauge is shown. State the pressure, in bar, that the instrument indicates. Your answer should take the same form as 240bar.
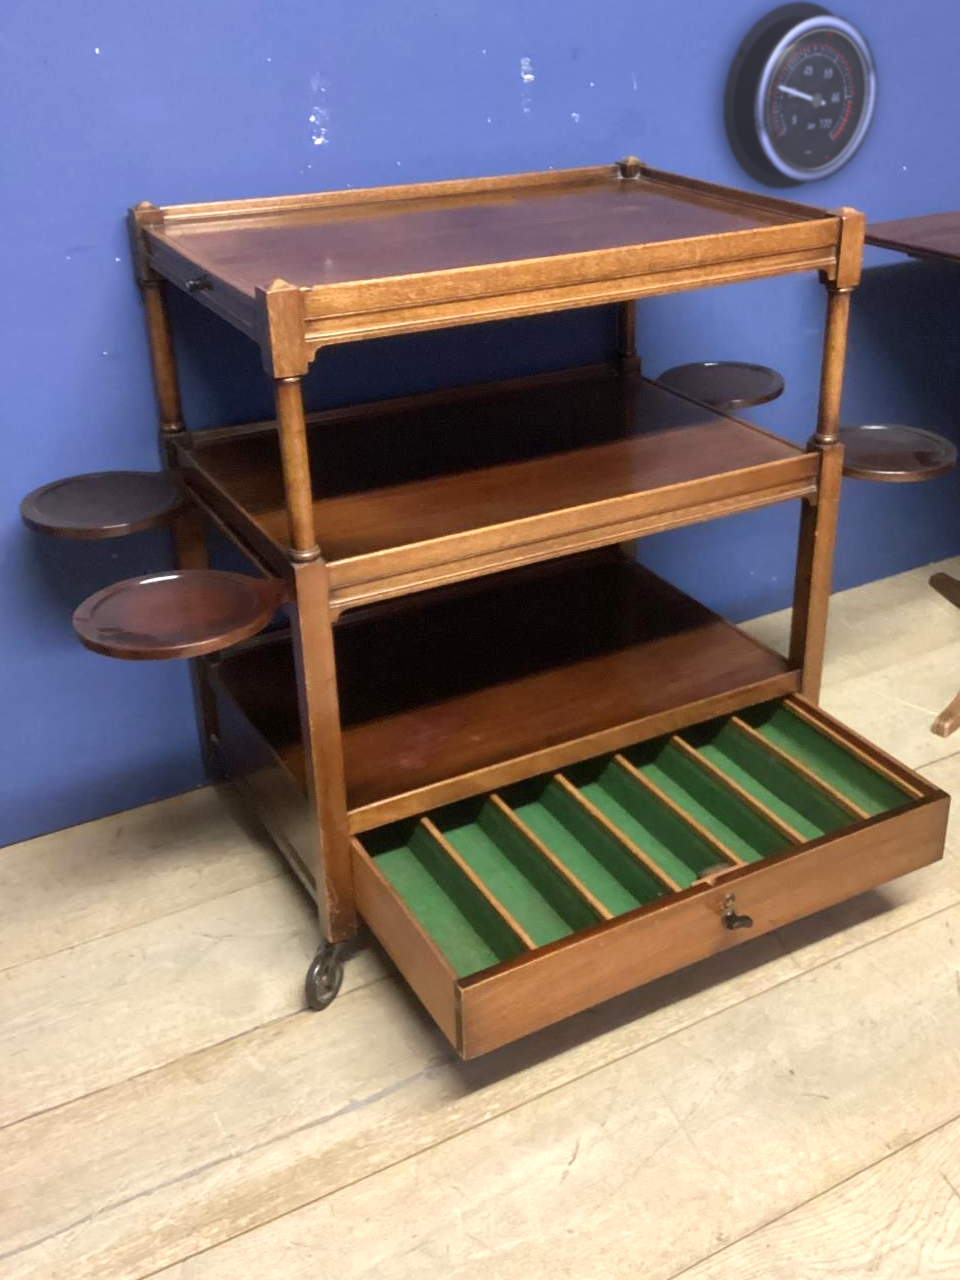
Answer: 20bar
